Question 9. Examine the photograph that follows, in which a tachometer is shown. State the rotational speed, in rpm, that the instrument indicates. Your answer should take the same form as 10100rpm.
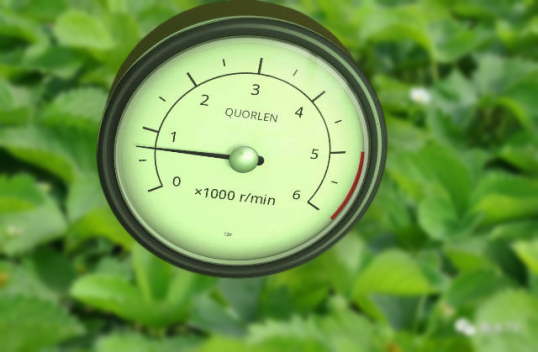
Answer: 750rpm
